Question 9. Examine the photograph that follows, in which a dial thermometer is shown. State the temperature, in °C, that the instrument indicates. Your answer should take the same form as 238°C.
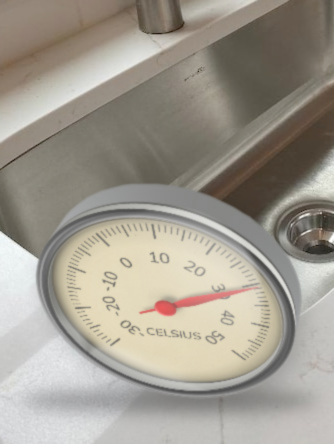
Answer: 30°C
